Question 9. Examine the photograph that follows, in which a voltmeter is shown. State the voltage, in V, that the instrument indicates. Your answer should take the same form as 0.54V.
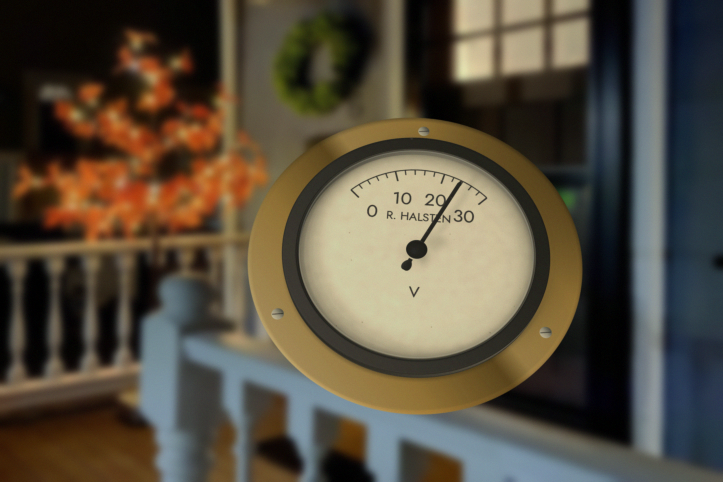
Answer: 24V
